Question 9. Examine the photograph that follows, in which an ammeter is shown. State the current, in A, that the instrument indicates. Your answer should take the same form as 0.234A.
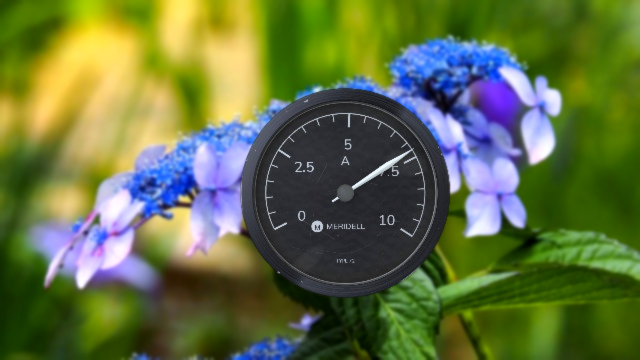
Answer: 7.25A
